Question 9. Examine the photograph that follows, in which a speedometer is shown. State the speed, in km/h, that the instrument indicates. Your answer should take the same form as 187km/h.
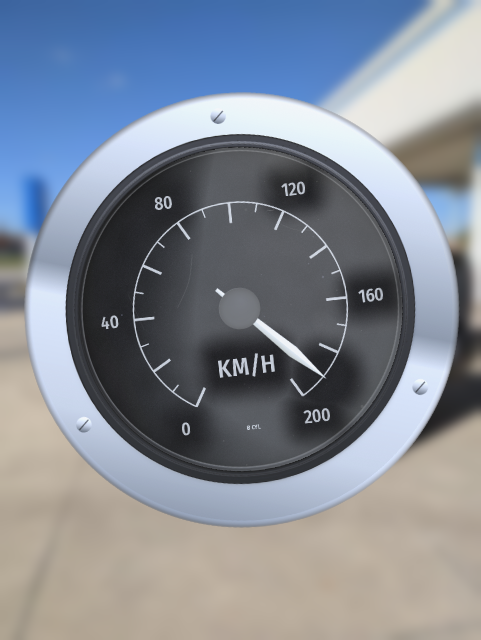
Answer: 190km/h
